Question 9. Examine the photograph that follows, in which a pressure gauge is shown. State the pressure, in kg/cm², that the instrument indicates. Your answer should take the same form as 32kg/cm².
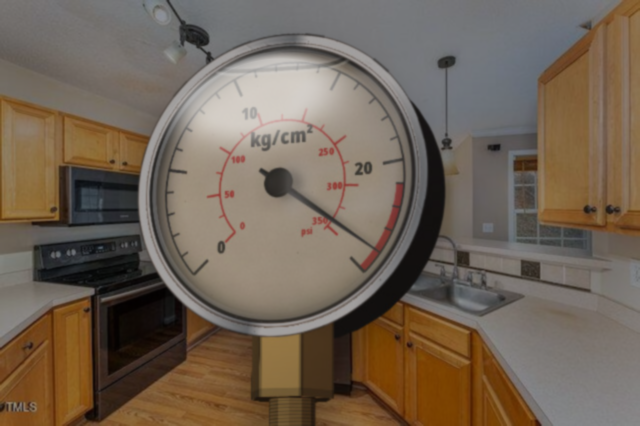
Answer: 24kg/cm²
